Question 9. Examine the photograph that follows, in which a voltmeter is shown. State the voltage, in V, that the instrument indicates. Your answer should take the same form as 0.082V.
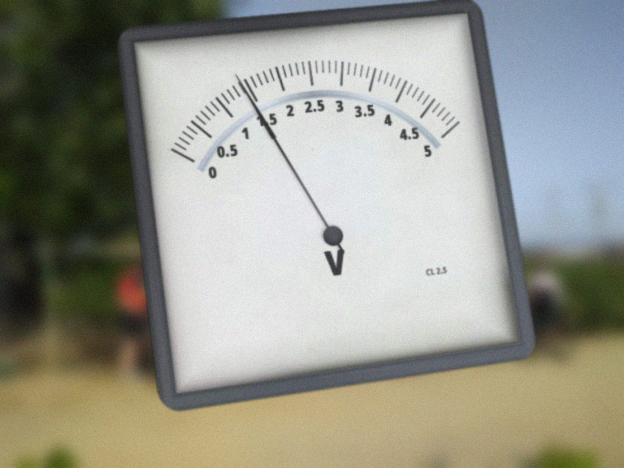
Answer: 1.4V
